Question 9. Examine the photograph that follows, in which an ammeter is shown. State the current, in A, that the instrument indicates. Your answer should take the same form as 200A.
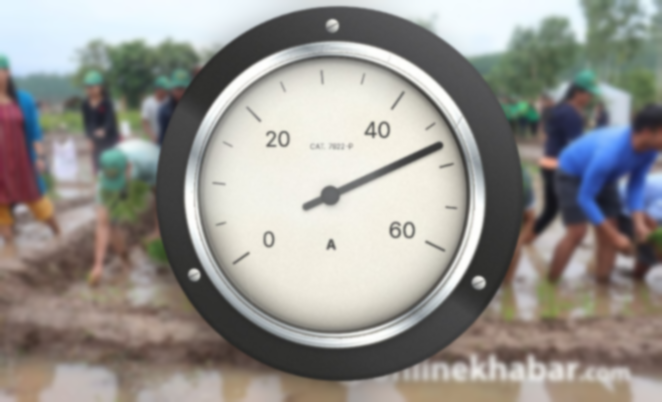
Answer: 47.5A
